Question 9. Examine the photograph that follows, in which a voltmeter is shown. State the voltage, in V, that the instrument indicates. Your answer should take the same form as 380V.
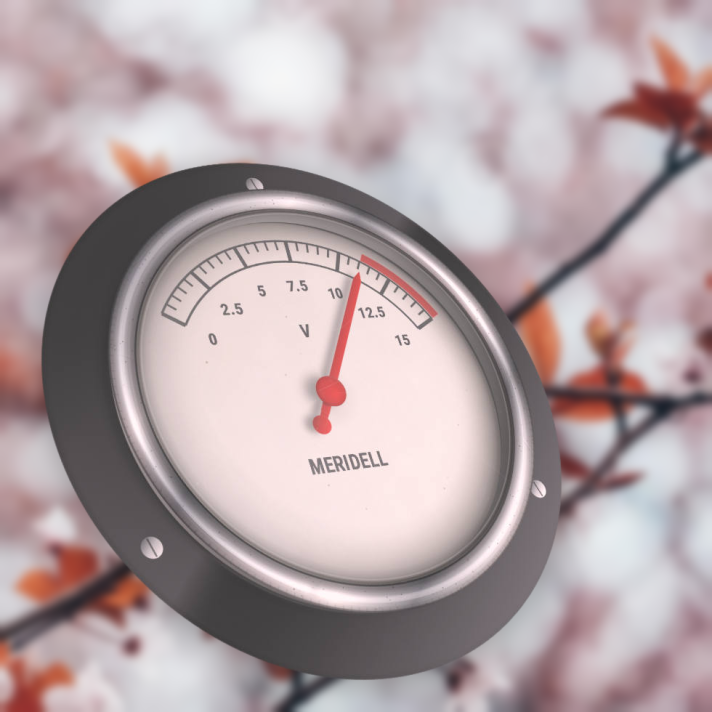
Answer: 11V
